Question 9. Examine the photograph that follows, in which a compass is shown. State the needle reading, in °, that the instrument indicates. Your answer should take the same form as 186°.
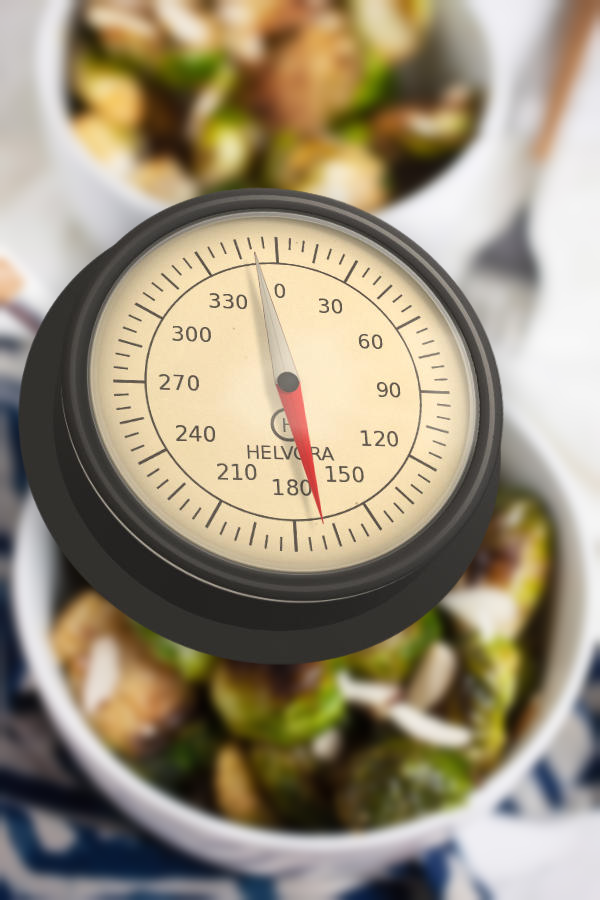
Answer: 170°
